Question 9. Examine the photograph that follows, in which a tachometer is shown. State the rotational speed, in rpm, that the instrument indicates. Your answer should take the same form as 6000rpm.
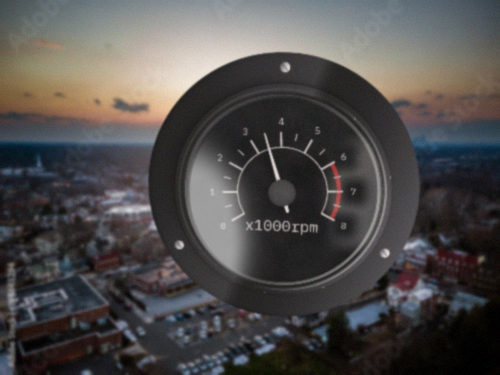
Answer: 3500rpm
